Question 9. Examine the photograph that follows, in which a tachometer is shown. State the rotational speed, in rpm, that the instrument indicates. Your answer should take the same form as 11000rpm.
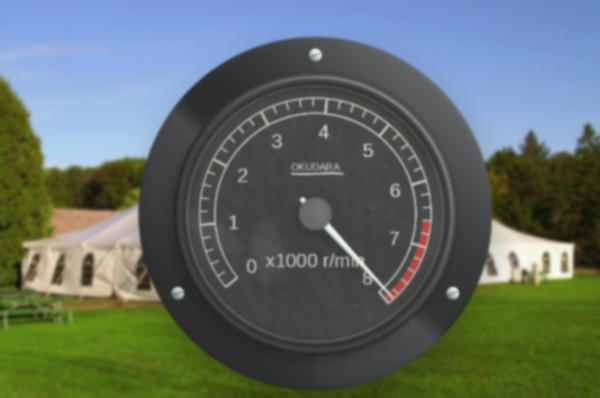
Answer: 7900rpm
